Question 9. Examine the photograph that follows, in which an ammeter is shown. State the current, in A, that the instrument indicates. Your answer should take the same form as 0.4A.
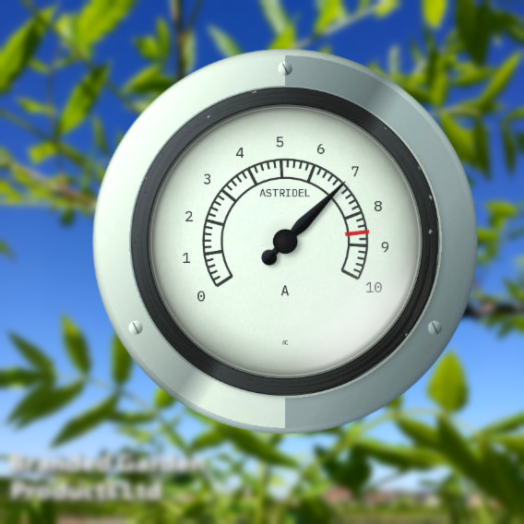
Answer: 7A
